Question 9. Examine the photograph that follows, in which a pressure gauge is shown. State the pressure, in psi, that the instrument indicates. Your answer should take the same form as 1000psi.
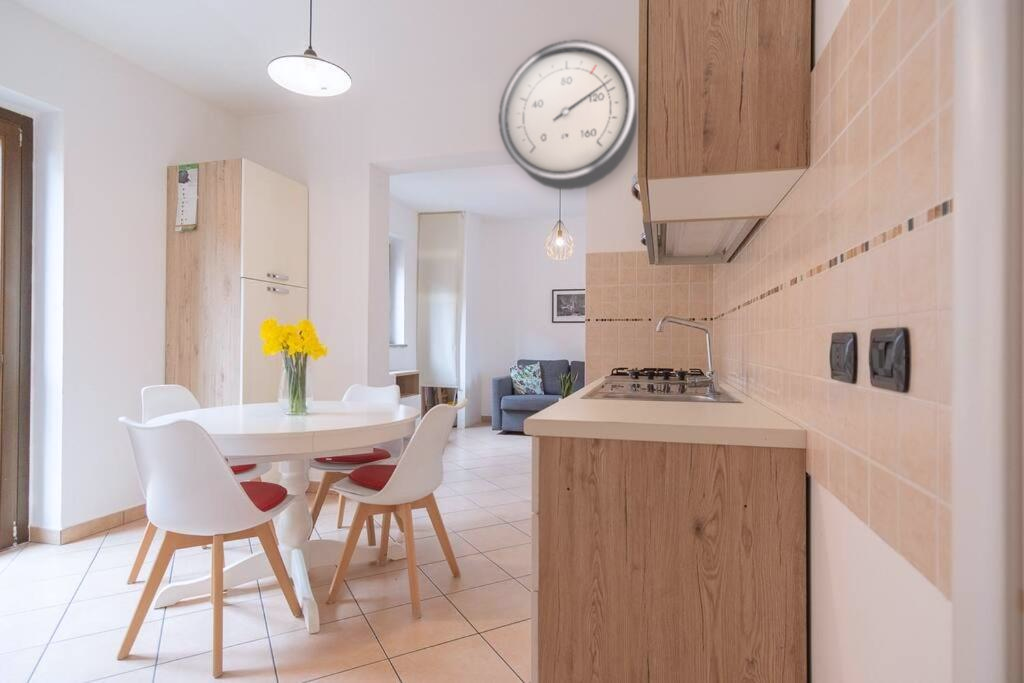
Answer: 115psi
